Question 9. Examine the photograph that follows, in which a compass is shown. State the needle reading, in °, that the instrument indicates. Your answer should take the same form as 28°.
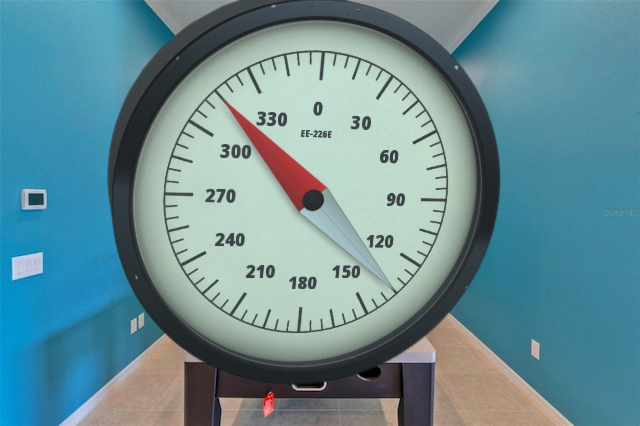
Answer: 315°
